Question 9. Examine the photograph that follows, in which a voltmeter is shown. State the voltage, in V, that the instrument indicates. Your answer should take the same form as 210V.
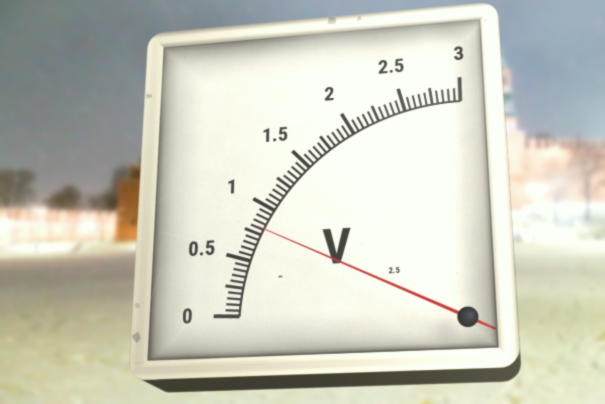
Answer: 0.8V
